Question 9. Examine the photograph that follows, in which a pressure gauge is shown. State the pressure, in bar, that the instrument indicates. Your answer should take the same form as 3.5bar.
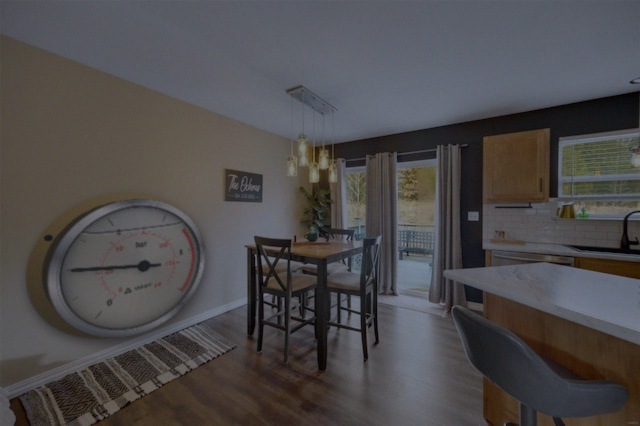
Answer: 2bar
